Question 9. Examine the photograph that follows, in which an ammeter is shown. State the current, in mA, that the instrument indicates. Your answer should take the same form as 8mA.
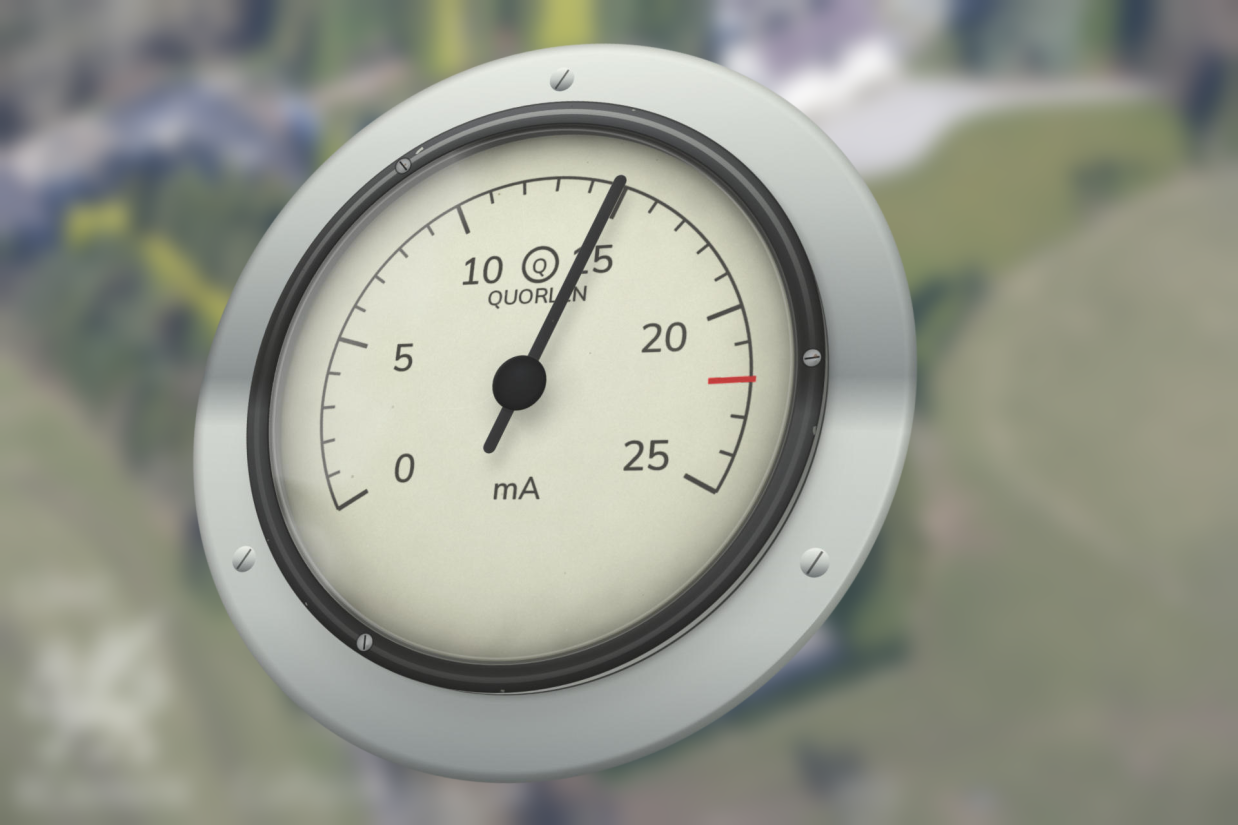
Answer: 15mA
